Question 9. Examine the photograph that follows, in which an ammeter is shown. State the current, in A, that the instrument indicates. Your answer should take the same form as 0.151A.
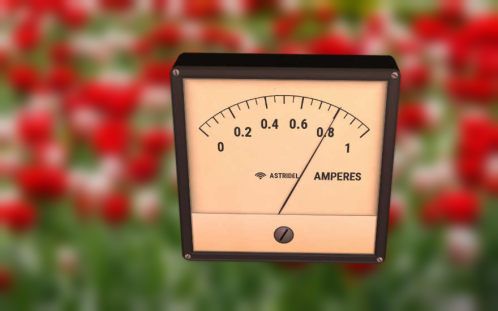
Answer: 0.8A
